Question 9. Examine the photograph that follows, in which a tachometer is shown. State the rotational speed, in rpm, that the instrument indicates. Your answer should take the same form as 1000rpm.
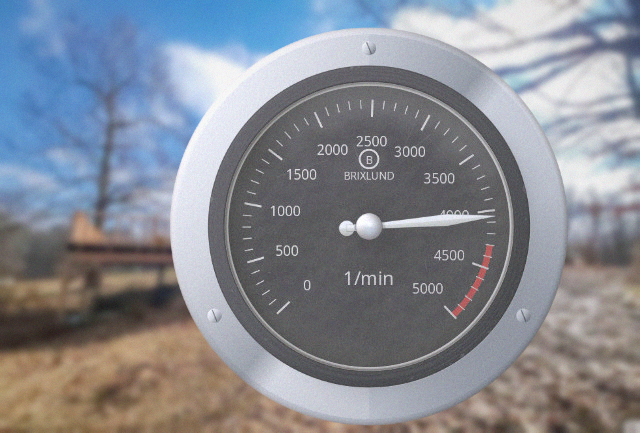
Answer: 4050rpm
